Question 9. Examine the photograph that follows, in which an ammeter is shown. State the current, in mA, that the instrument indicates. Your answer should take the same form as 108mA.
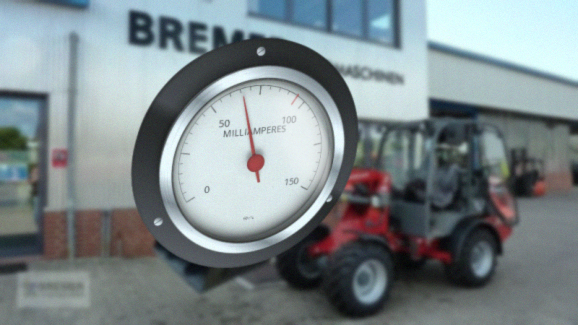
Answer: 65mA
